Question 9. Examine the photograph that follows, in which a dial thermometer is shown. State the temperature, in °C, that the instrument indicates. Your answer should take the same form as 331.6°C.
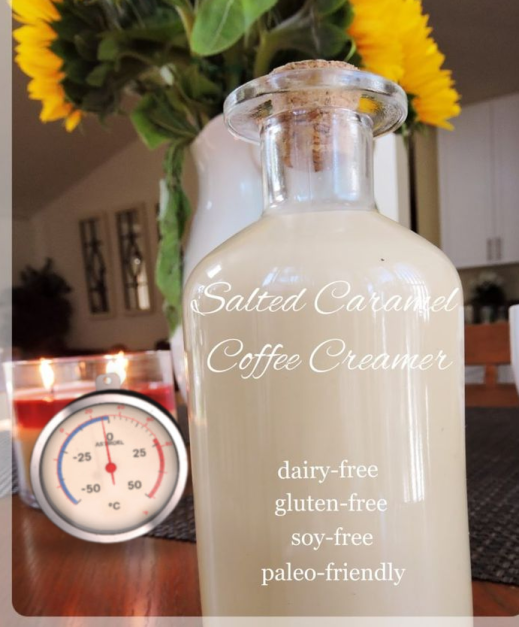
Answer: -2.5°C
